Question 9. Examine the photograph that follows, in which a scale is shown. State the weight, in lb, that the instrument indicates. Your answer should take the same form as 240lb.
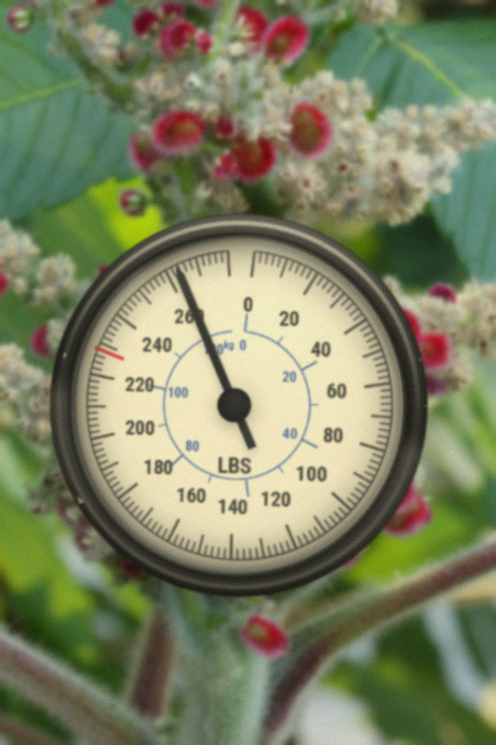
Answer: 264lb
